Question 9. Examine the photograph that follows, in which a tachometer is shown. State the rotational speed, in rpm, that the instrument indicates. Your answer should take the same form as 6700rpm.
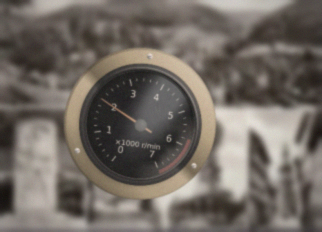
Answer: 2000rpm
